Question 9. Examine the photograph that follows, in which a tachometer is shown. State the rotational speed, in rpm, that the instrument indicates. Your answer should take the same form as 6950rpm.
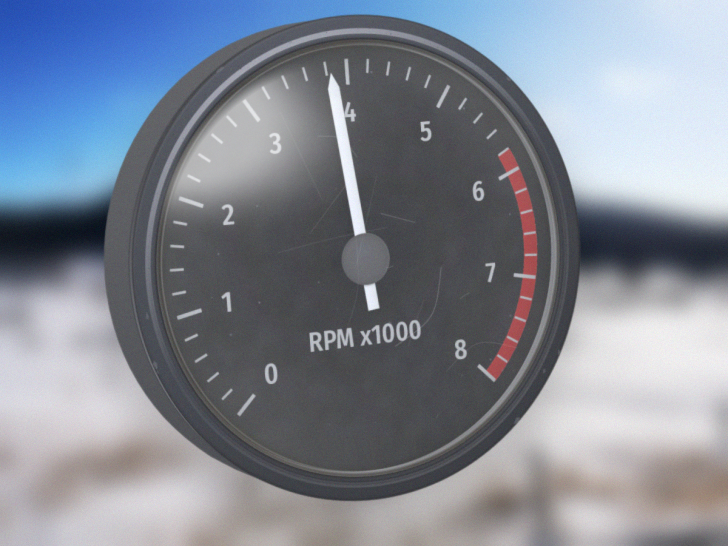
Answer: 3800rpm
